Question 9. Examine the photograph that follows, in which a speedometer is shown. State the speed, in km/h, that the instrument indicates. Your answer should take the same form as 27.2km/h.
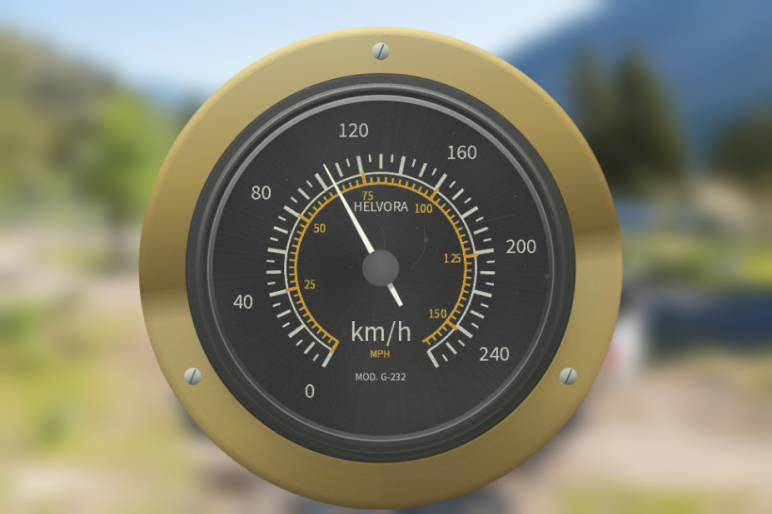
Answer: 105km/h
